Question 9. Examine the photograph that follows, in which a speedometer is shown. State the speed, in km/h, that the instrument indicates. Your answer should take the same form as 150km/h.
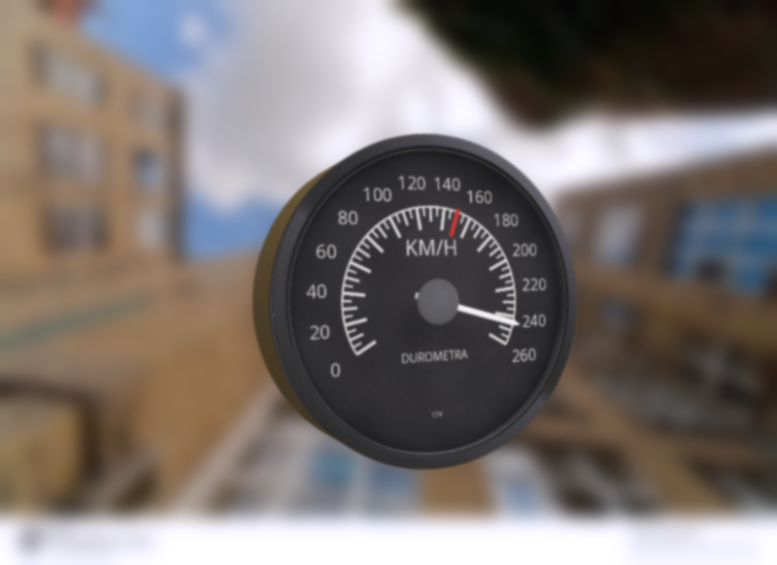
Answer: 245km/h
